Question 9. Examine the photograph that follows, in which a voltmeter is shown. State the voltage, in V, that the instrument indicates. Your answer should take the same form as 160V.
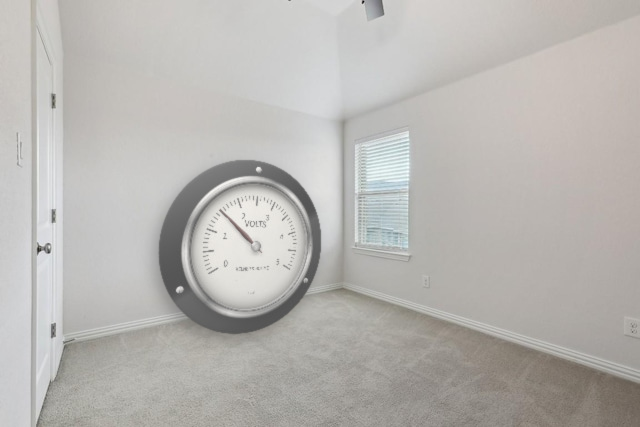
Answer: 1.5V
